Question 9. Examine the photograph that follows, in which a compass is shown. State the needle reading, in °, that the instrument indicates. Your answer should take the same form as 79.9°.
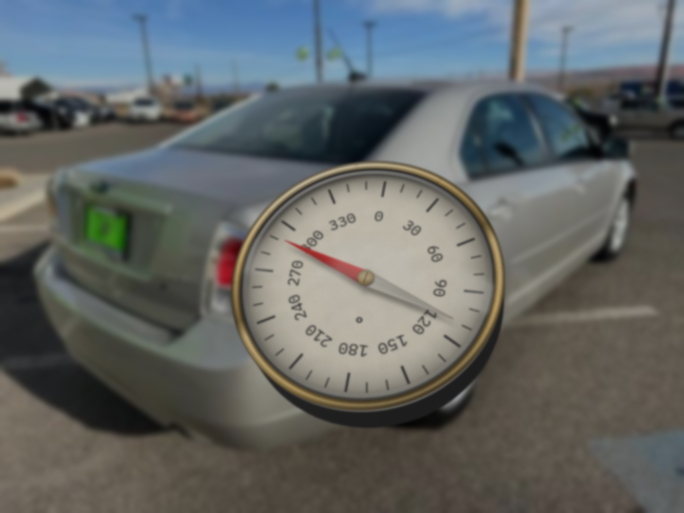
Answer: 290°
